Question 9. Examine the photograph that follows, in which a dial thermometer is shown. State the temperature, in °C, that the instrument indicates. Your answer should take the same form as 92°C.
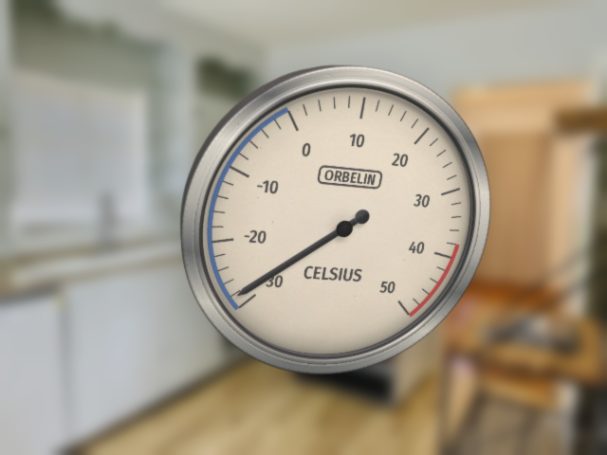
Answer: -28°C
